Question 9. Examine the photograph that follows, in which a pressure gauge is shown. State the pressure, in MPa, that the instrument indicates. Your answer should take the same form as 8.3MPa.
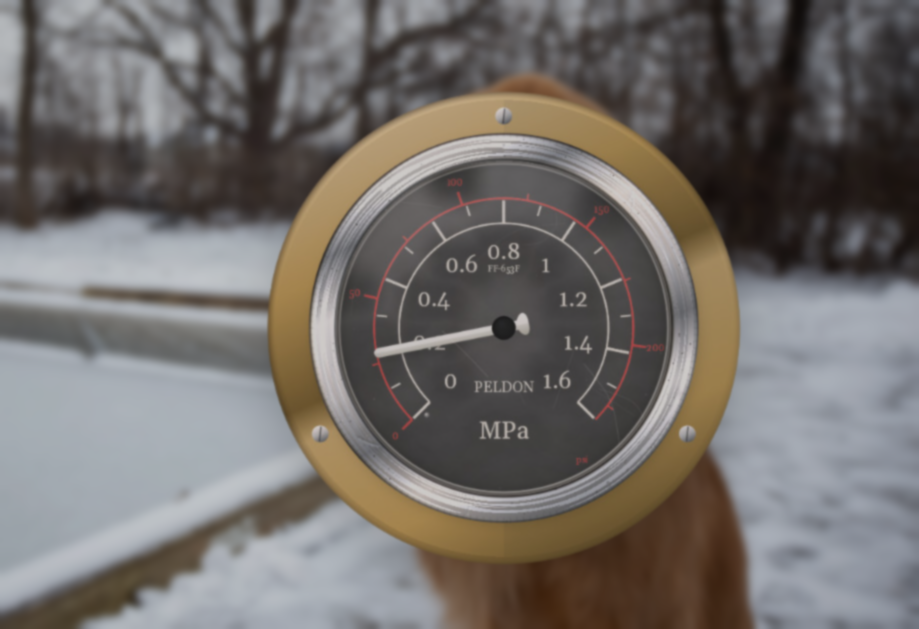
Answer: 0.2MPa
